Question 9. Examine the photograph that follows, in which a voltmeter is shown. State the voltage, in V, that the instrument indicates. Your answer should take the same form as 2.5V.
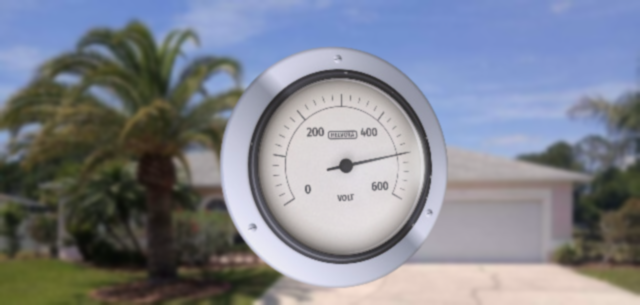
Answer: 500V
